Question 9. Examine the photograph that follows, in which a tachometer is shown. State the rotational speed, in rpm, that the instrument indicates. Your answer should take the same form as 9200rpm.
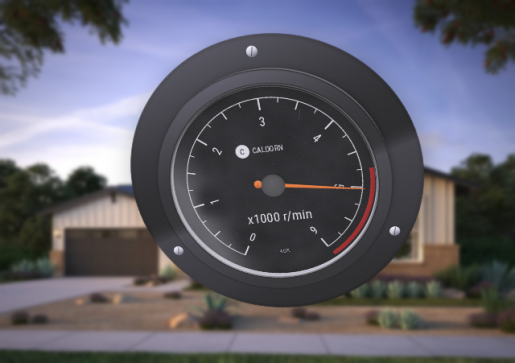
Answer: 5000rpm
